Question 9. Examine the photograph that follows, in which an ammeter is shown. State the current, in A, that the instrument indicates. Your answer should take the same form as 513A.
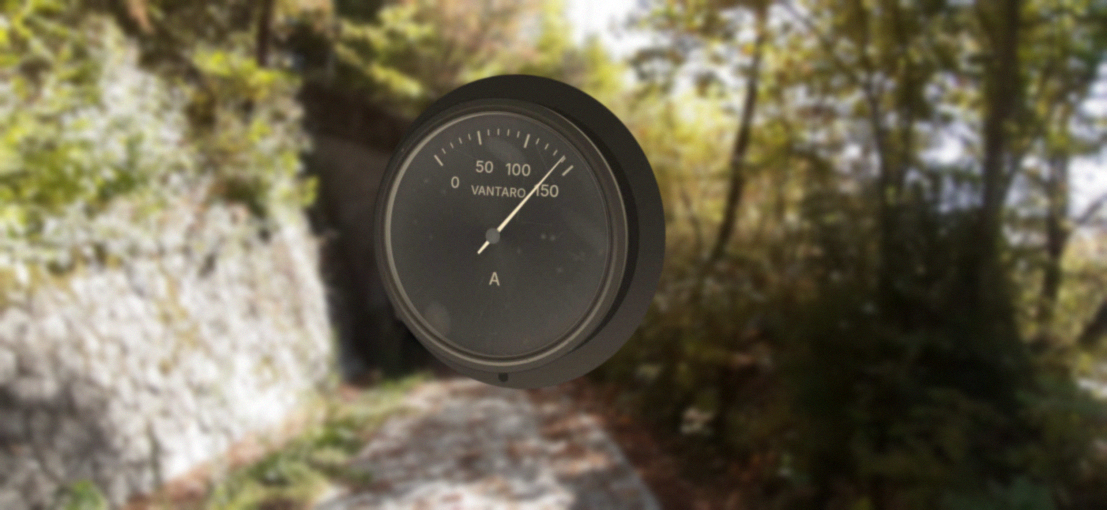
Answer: 140A
